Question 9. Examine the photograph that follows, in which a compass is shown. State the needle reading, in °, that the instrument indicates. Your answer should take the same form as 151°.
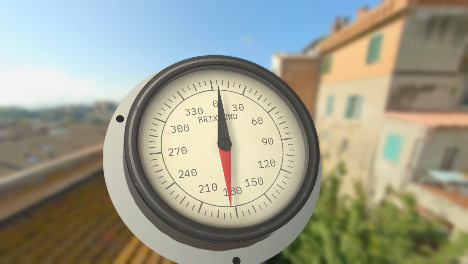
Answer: 185°
